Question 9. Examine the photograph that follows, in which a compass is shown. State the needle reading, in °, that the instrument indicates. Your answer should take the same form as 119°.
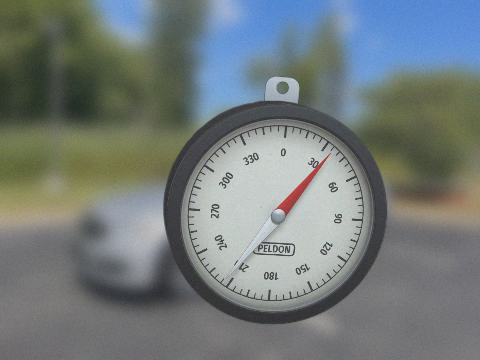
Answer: 35°
